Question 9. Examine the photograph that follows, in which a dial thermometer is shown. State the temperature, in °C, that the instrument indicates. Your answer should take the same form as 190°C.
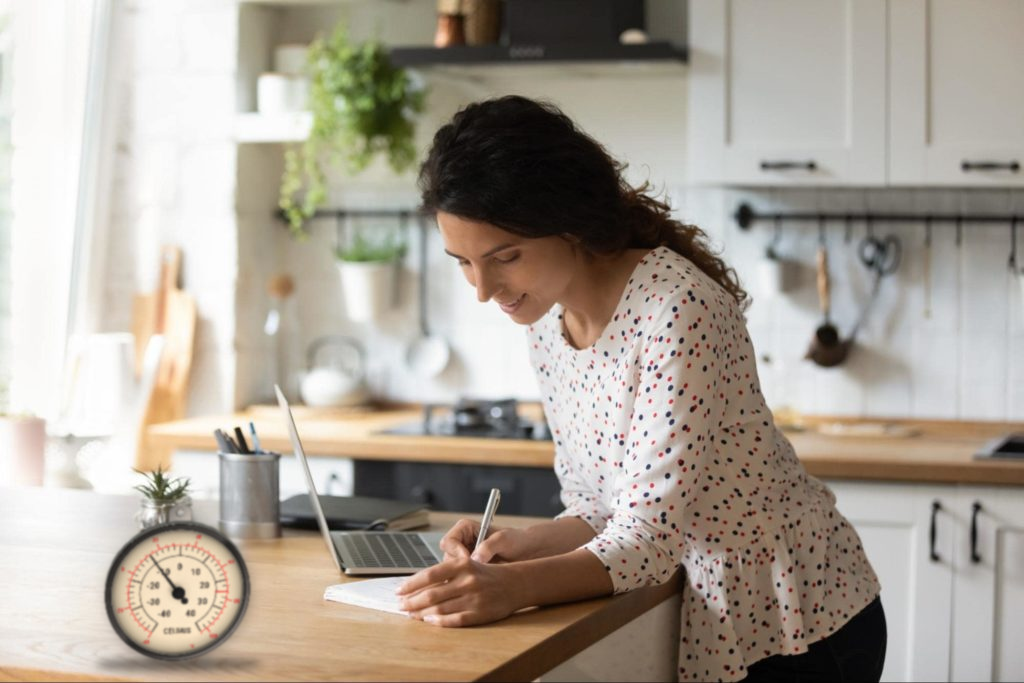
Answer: -10°C
